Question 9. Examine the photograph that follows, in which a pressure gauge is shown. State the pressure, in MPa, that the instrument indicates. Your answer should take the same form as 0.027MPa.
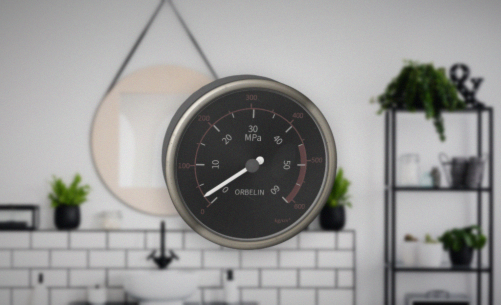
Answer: 2.5MPa
